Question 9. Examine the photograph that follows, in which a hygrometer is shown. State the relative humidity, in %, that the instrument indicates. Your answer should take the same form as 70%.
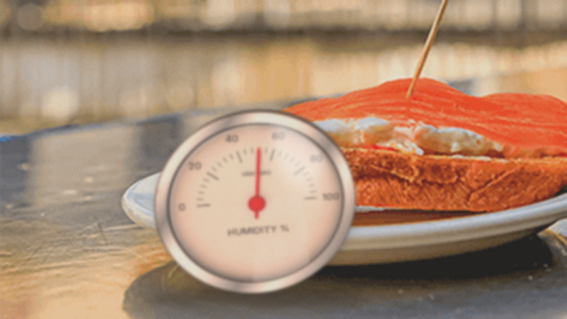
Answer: 52%
